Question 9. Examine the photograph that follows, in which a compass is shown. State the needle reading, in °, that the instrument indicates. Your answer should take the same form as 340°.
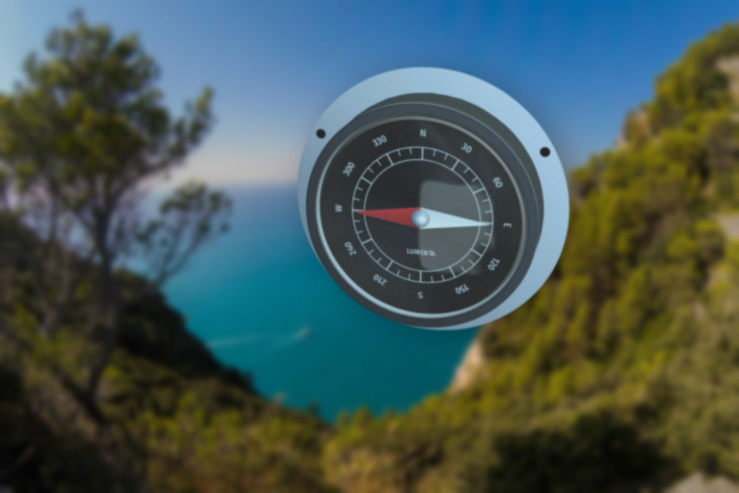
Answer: 270°
